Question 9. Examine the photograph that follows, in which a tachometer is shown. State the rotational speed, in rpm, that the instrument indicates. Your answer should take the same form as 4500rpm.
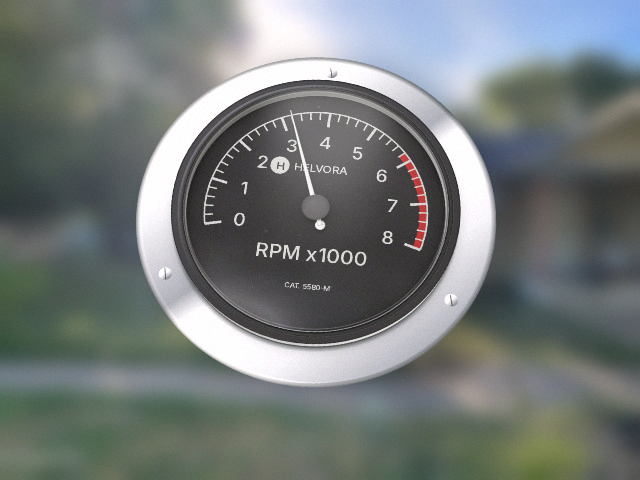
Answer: 3200rpm
